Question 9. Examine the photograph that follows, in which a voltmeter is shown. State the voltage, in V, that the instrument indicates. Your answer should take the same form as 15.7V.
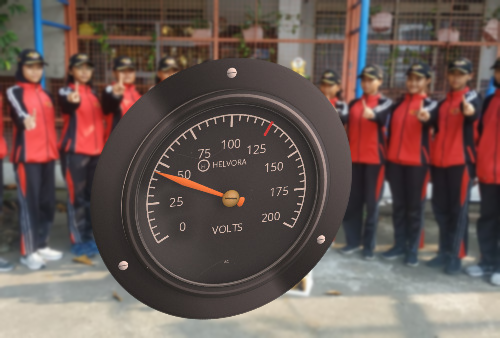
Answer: 45V
